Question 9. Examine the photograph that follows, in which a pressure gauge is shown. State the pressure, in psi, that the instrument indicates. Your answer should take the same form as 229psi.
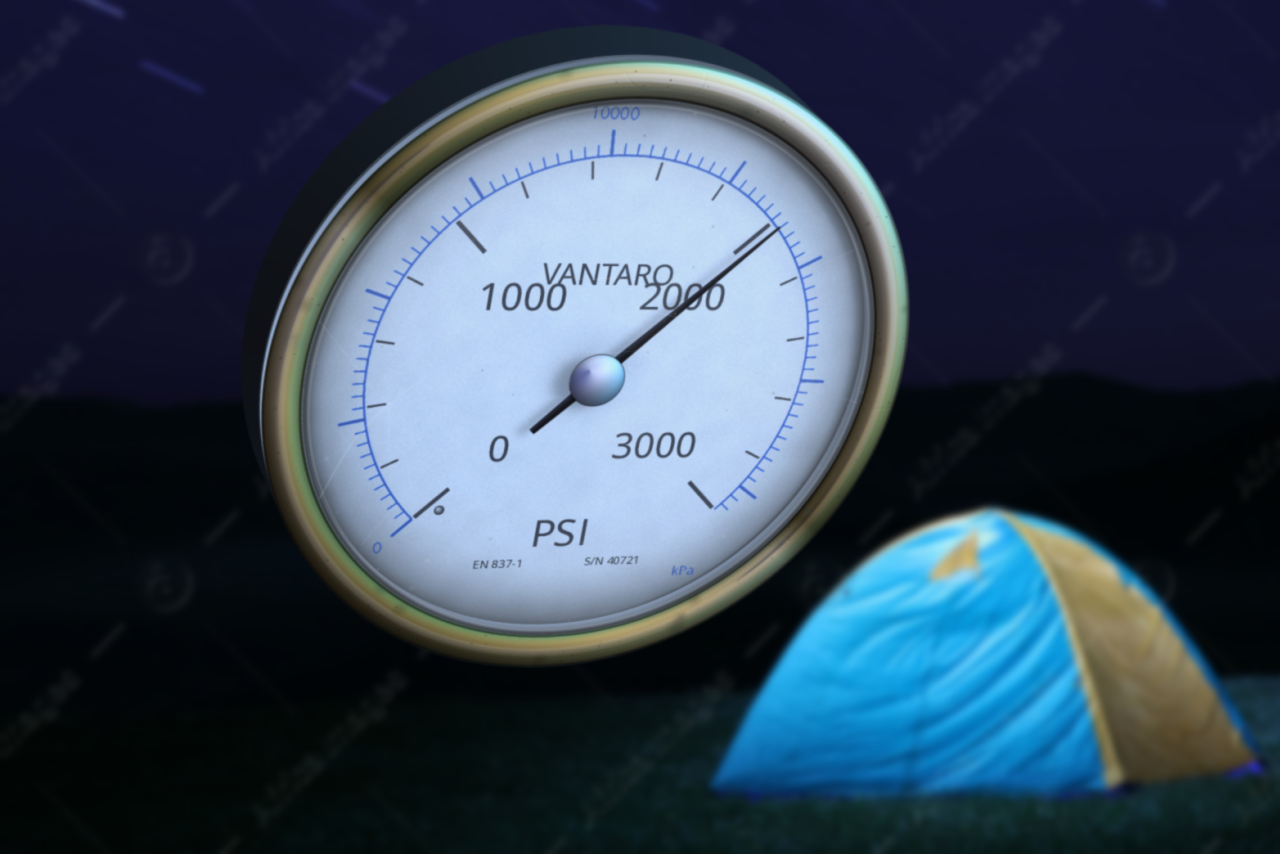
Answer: 2000psi
